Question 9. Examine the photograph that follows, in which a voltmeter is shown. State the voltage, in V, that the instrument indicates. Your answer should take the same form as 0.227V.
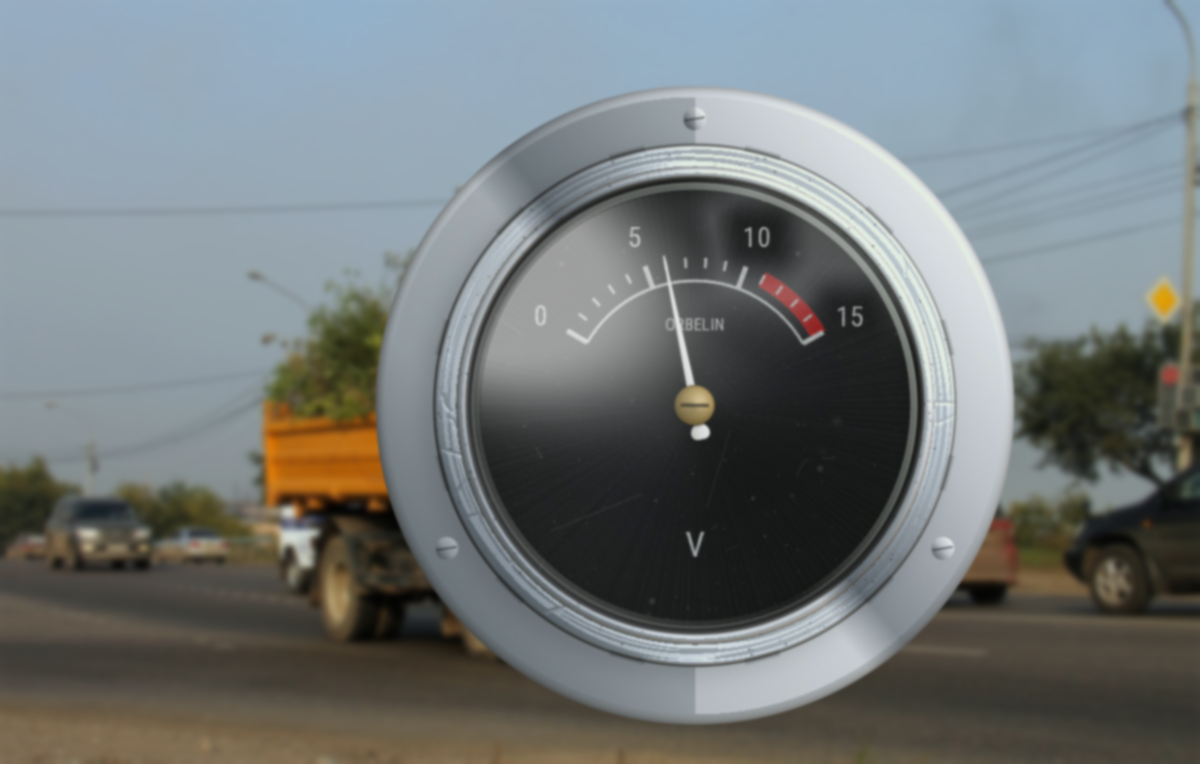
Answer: 6V
